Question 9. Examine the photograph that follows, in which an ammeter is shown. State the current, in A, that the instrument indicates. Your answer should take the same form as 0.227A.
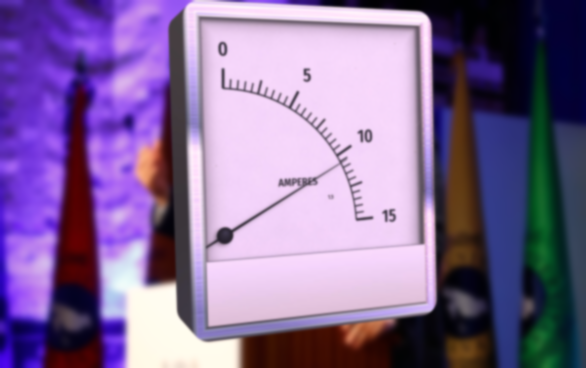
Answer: 10.5A
